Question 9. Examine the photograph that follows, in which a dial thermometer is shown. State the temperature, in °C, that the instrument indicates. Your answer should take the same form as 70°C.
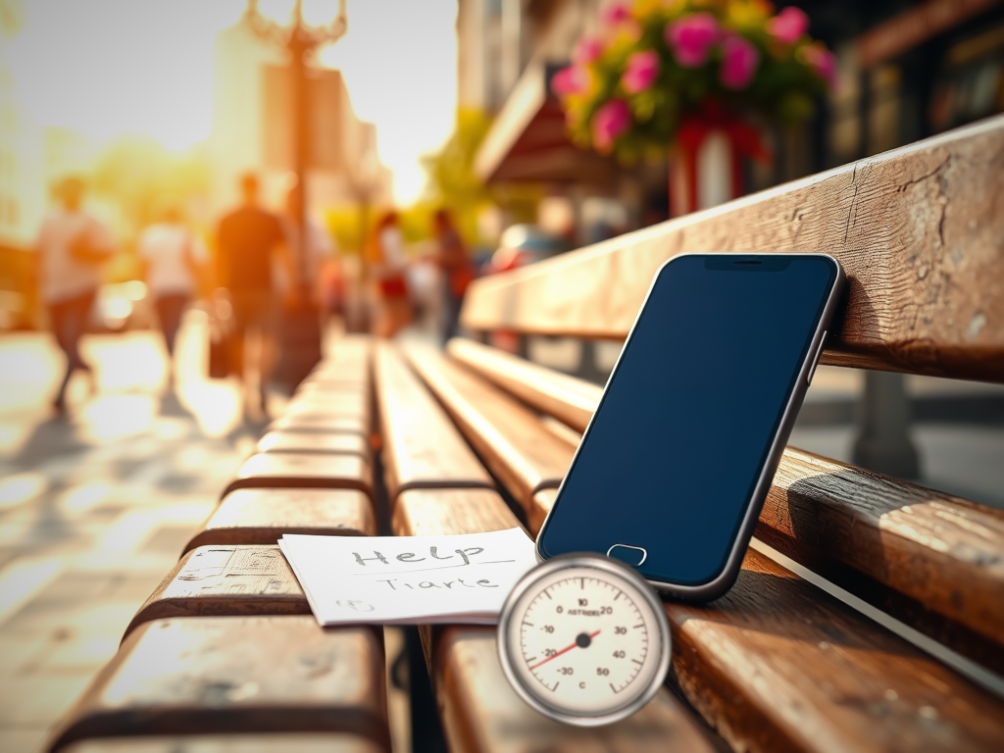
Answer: -22°C
